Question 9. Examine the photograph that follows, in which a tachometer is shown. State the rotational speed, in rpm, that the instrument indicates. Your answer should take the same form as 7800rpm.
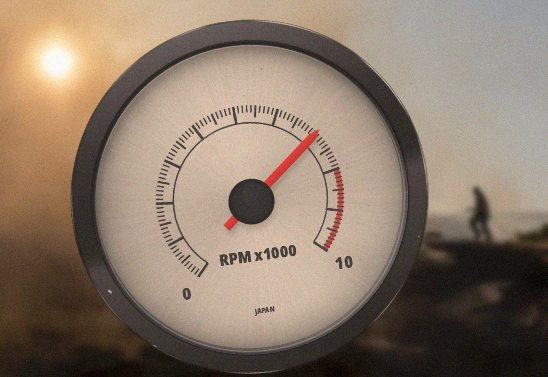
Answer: 7000rpm
